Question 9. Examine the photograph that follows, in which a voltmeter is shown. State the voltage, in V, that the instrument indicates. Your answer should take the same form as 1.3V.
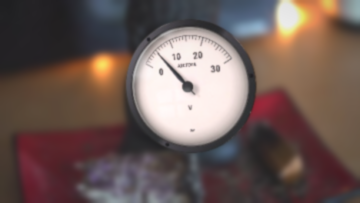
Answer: 5V
